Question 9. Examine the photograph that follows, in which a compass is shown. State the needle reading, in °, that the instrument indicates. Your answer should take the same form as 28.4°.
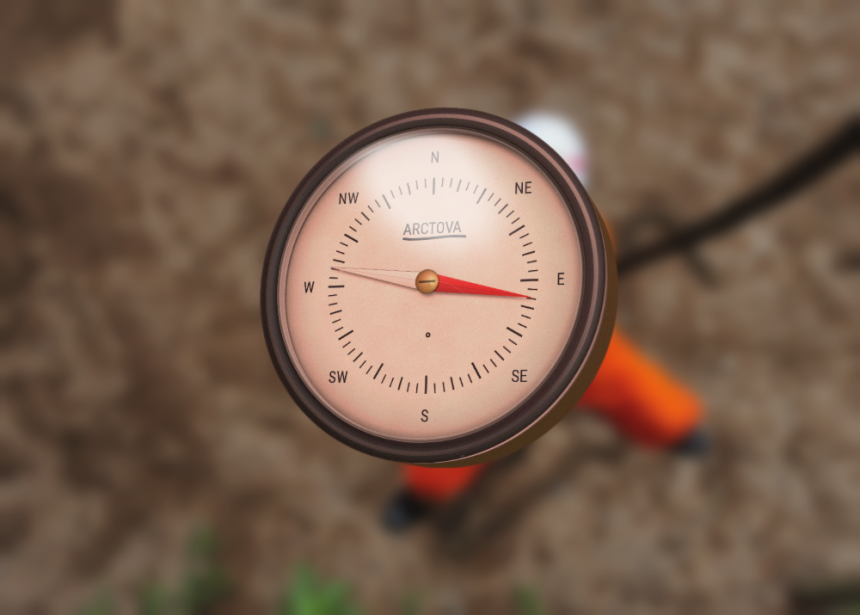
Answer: 100°
